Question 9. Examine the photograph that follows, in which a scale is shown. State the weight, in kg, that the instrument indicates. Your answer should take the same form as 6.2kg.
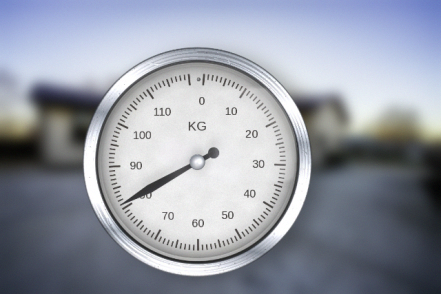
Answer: 81kg
